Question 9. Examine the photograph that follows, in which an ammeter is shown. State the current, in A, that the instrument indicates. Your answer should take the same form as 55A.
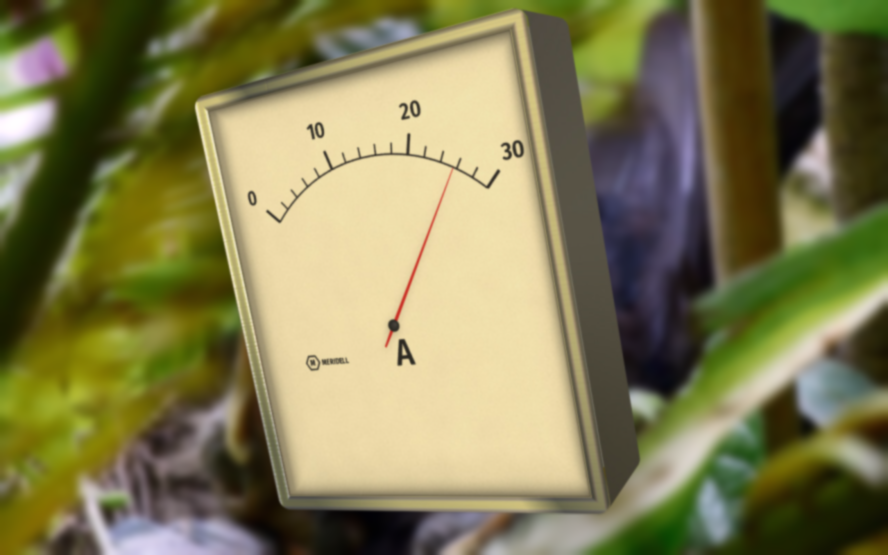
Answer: 26A
